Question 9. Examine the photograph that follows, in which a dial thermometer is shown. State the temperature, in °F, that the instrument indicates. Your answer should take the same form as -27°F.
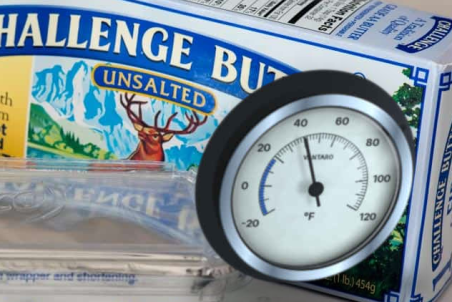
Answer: 40°F
